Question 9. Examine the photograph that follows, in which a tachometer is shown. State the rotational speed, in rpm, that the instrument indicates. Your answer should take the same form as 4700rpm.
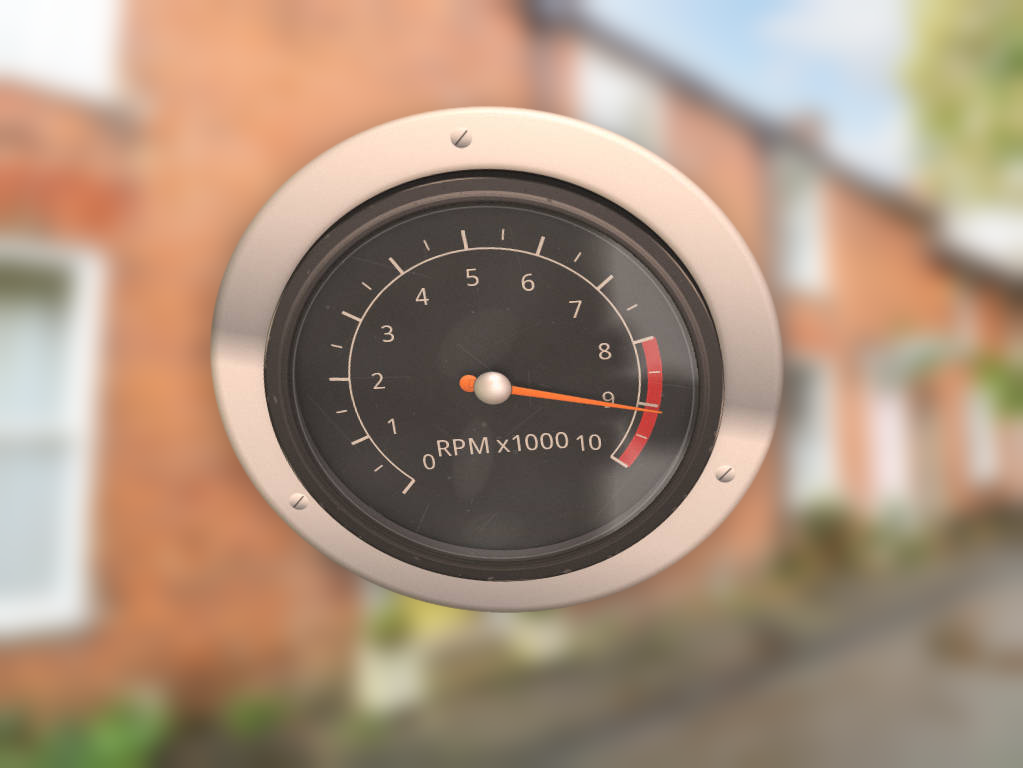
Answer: 9000rpm
